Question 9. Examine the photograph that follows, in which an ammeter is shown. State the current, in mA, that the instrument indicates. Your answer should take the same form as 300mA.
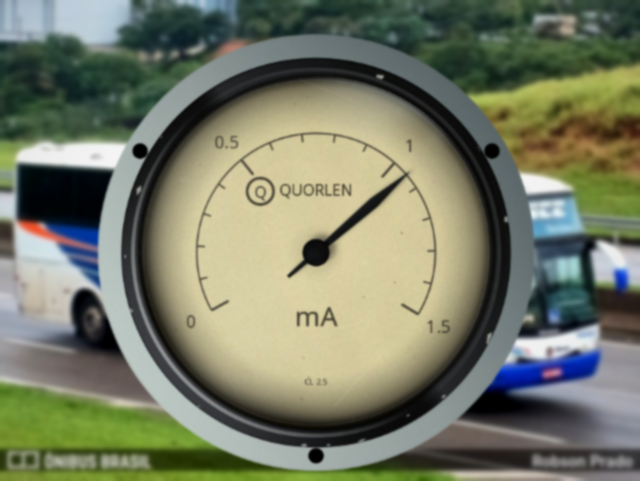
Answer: 1.05mA
